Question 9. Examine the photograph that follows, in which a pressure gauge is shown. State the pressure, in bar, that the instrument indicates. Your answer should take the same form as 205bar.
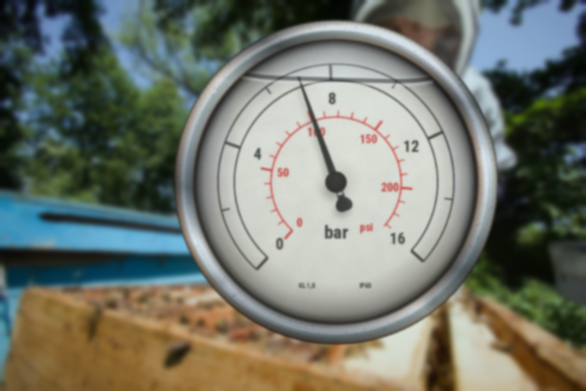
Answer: 7bar
